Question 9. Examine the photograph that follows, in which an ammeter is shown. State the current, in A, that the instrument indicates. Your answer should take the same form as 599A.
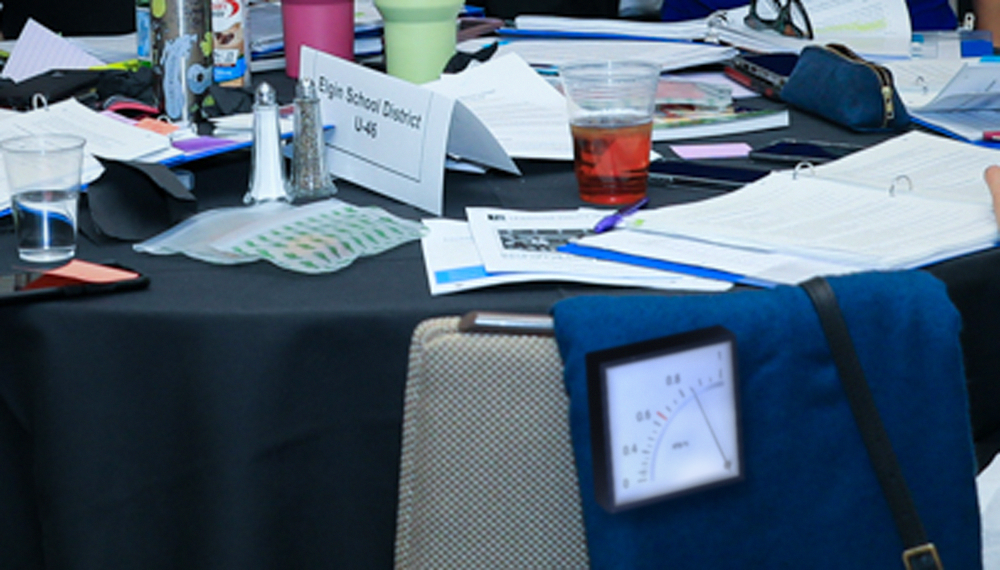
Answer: 0.85A
